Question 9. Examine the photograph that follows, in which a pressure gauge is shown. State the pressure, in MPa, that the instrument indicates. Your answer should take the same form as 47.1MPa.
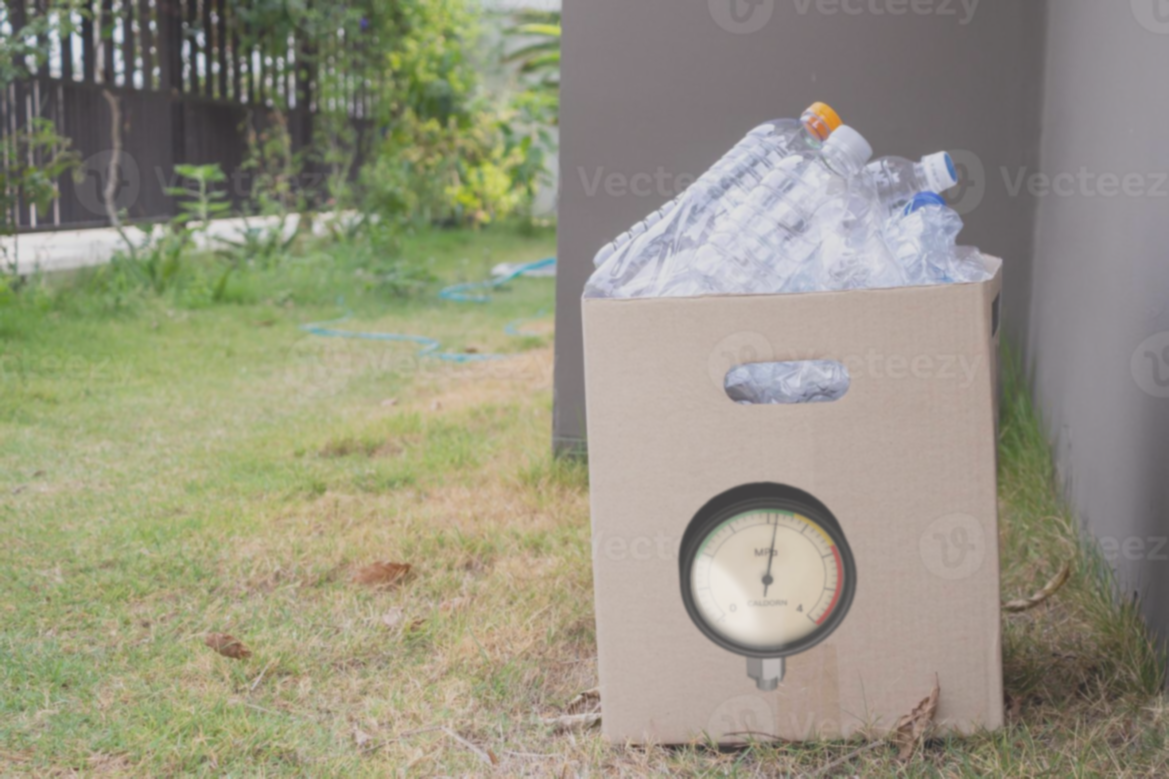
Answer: 2.1MPa
